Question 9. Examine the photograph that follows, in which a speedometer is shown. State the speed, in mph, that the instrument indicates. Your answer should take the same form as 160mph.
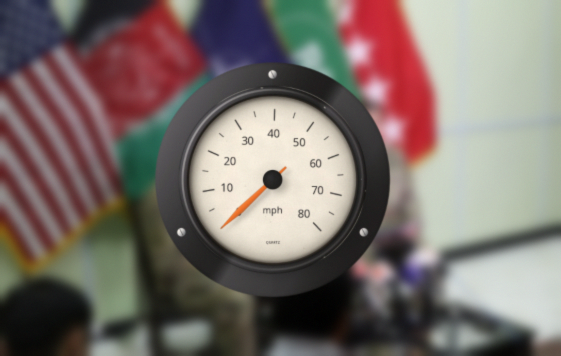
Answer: 0mph
